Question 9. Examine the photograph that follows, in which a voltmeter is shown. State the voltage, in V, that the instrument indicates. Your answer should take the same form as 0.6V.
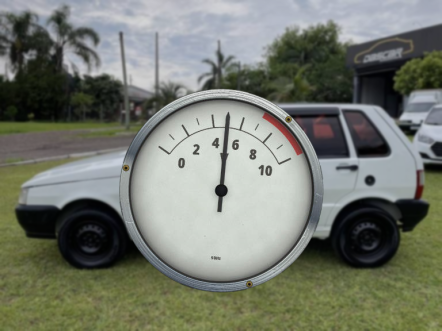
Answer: 5V
